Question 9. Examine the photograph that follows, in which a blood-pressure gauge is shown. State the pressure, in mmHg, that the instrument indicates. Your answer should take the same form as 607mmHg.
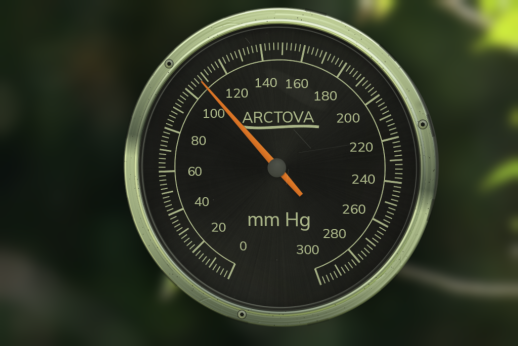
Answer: 108mmHg
